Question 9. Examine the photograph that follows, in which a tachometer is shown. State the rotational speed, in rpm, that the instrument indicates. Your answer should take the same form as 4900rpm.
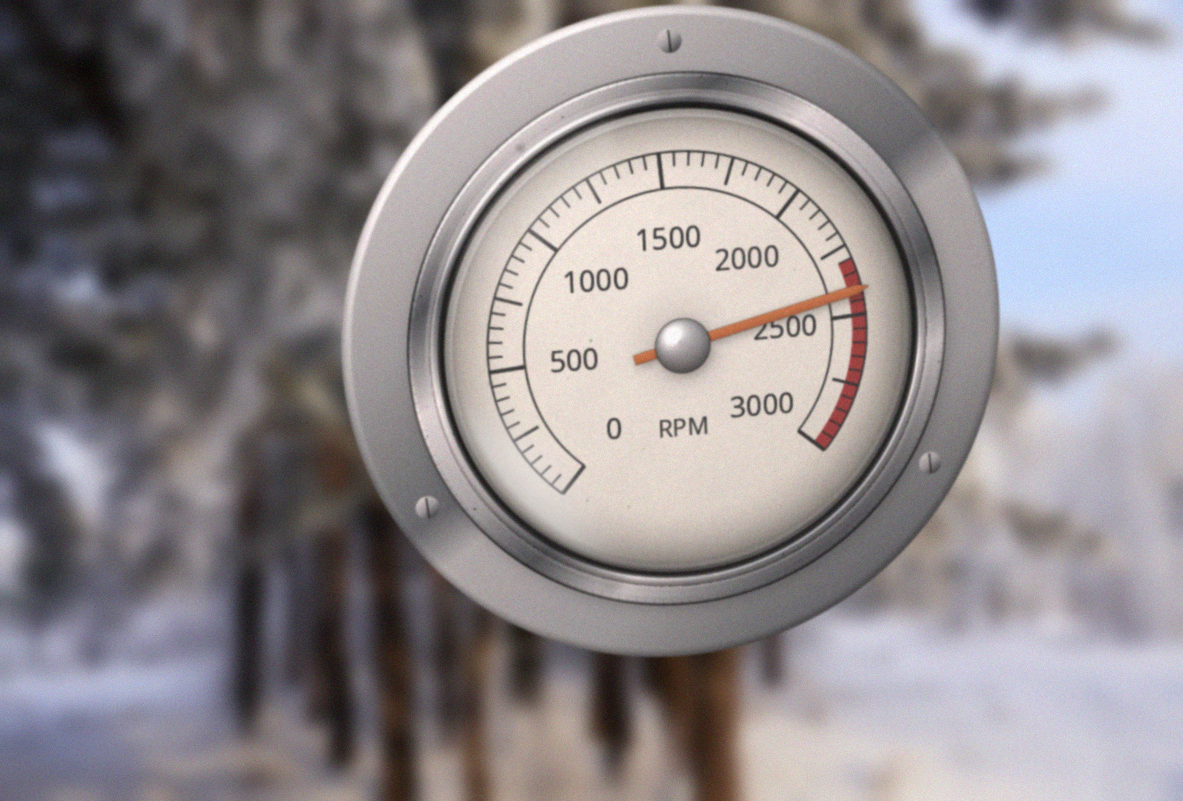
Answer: 2400rpm
